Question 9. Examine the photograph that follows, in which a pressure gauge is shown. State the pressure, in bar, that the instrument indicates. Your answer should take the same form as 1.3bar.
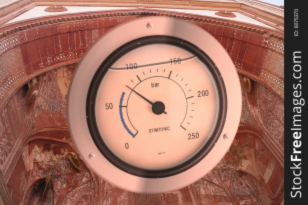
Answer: 80bar
